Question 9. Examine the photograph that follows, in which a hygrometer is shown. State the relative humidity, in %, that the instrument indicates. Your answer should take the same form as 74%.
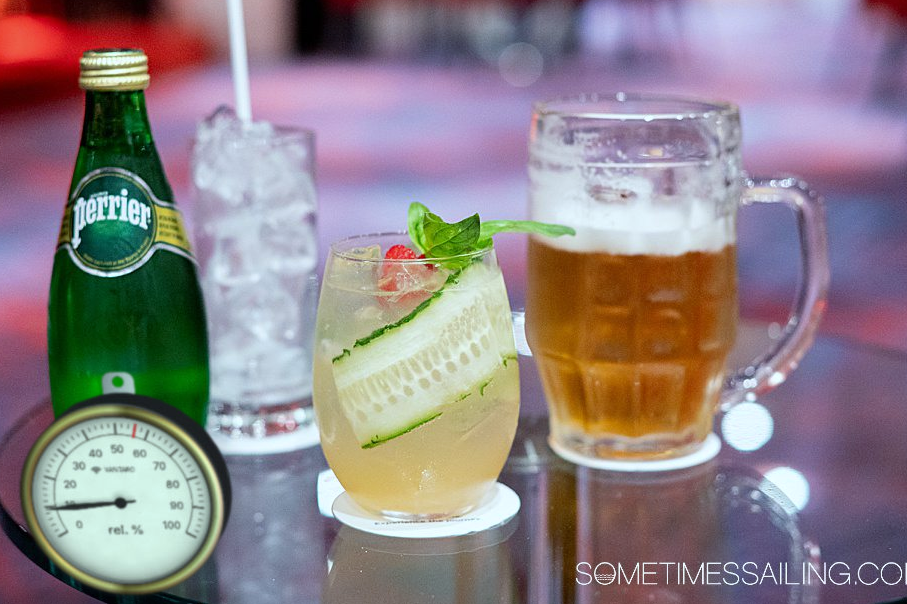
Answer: 10%
